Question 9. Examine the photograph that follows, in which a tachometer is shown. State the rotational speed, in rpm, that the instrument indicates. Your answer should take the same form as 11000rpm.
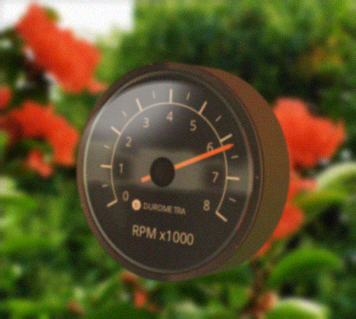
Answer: 6250rpm
